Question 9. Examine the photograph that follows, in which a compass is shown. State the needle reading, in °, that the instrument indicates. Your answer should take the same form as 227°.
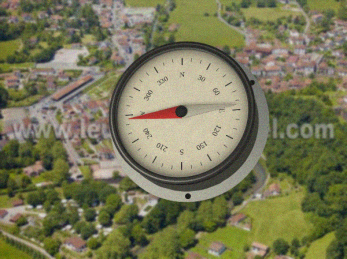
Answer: 265°
